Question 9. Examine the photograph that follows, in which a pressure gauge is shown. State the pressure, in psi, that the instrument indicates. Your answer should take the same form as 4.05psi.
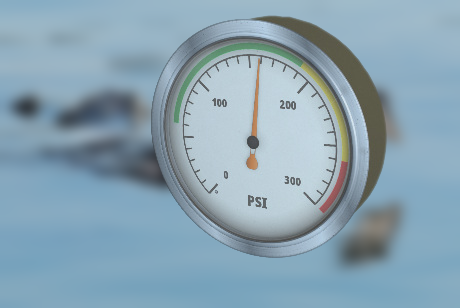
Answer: 160psi
